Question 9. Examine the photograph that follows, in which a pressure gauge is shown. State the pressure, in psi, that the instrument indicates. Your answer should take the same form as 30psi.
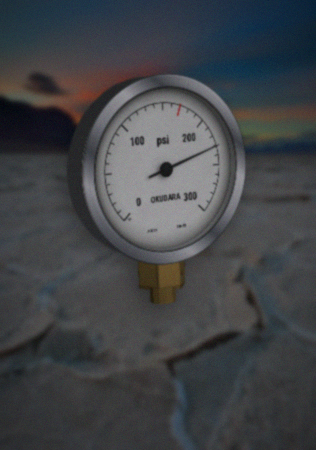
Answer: 230psi
